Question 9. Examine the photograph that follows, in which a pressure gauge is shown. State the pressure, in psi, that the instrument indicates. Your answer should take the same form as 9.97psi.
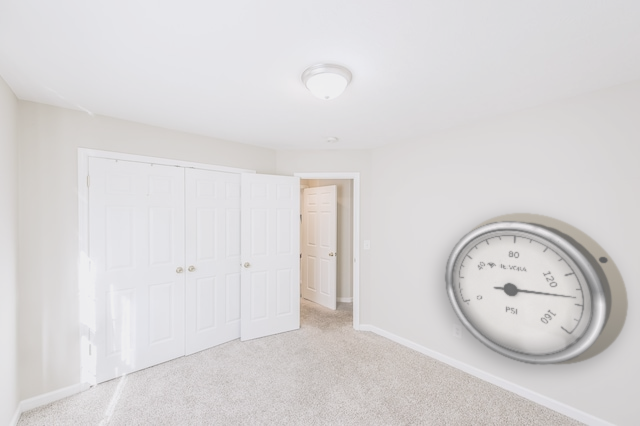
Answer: 135psi
